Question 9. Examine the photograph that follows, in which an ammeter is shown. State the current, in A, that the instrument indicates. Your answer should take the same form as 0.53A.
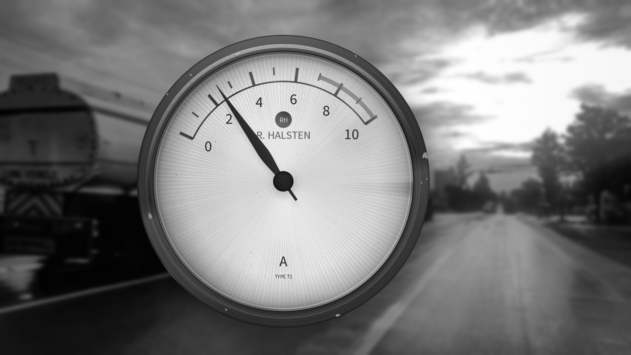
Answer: 2.5A
